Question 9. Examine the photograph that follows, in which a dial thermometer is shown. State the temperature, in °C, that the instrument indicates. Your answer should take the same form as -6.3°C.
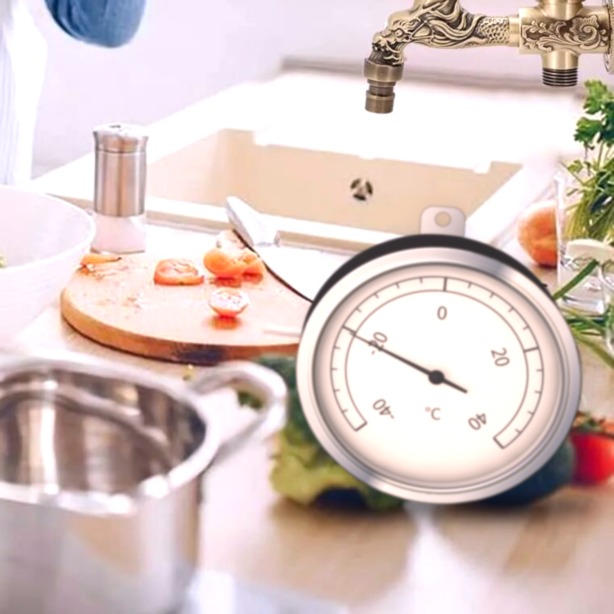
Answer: -20°C
